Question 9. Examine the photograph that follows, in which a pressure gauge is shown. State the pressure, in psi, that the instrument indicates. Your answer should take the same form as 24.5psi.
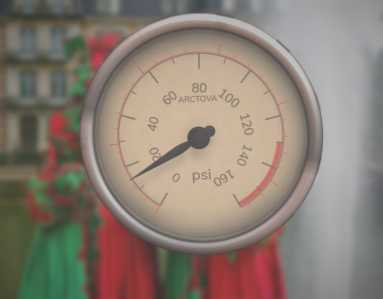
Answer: 15psi
